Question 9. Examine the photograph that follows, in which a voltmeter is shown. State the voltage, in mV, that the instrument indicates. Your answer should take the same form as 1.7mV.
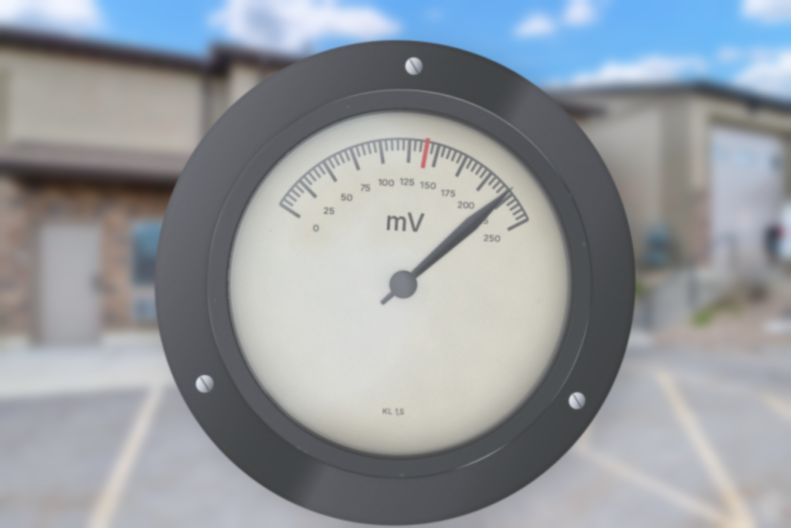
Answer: 220mV
